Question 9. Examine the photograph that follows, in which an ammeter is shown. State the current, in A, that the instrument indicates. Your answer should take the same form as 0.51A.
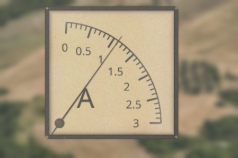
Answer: 1.1A
